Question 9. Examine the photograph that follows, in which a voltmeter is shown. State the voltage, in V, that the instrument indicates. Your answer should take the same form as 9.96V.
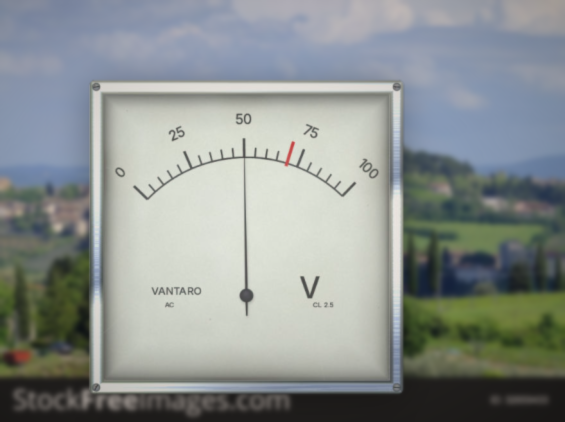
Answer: 50V
